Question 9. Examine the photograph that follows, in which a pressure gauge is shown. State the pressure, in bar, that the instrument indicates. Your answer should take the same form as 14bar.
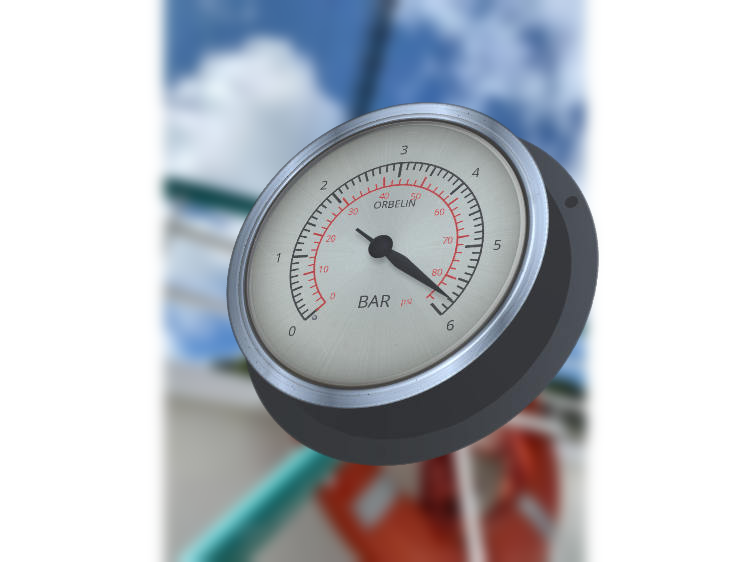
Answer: 5.8bar
